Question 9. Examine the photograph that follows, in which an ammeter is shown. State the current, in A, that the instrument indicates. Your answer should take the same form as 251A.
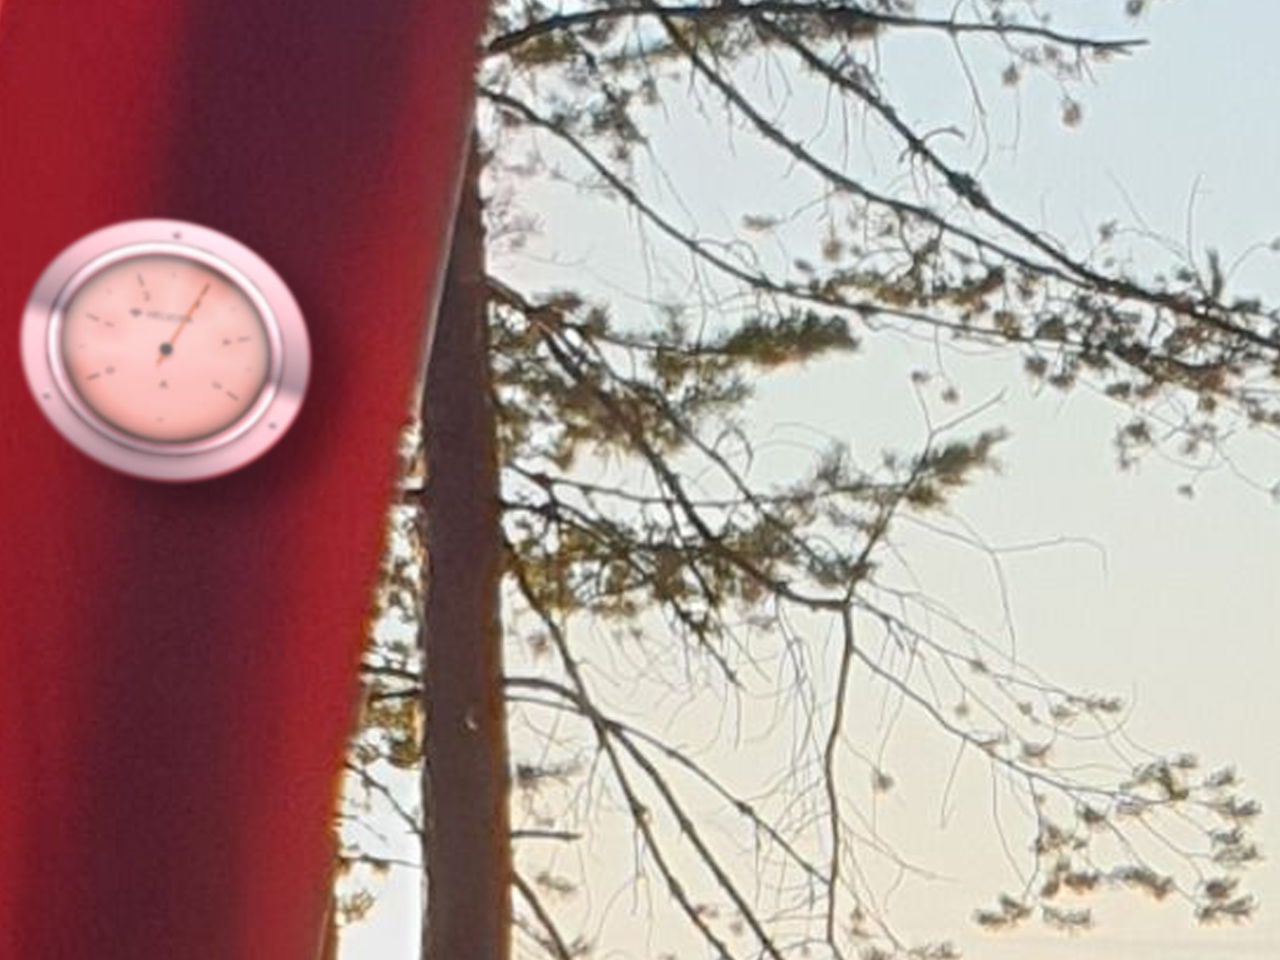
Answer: 3A
